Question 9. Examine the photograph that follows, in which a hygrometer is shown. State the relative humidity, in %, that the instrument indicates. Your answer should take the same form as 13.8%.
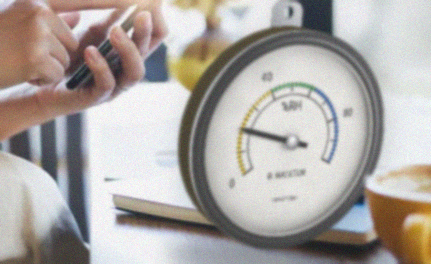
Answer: 20%
